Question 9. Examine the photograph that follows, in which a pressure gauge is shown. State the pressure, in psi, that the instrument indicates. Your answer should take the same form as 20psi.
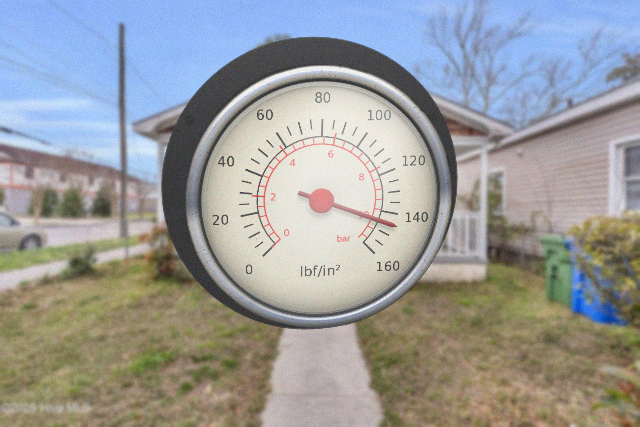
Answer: 145psi
